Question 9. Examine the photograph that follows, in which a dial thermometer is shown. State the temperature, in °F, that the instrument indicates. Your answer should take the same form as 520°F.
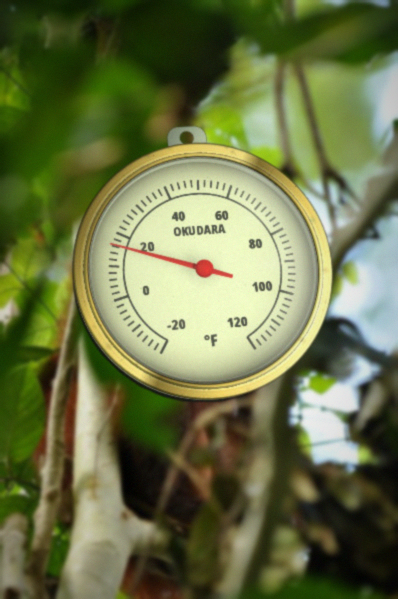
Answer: 16°F
